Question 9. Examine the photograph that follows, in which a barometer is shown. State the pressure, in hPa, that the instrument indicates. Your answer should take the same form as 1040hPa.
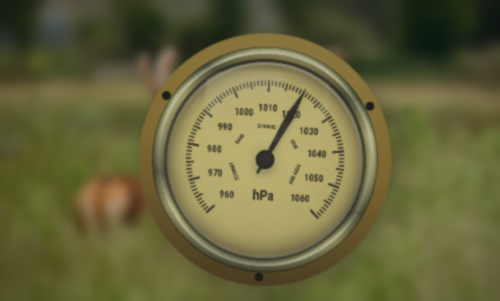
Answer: 1020hPa
